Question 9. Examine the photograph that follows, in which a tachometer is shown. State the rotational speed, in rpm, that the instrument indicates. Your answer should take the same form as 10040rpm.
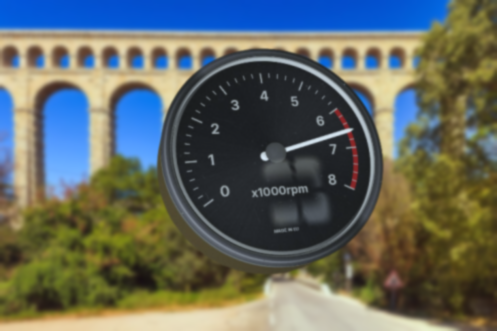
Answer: 6600rpm
